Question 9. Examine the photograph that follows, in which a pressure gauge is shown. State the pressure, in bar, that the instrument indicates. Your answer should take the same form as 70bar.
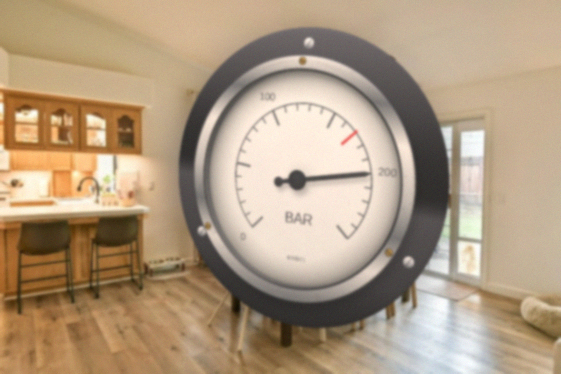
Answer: 200bar
